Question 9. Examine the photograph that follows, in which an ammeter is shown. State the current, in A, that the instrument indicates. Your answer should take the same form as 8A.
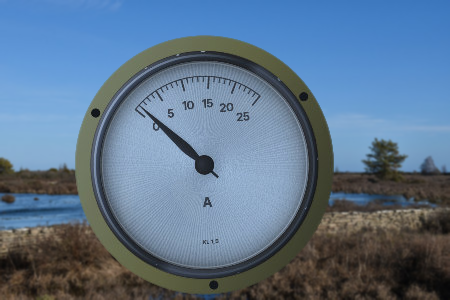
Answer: 1A
